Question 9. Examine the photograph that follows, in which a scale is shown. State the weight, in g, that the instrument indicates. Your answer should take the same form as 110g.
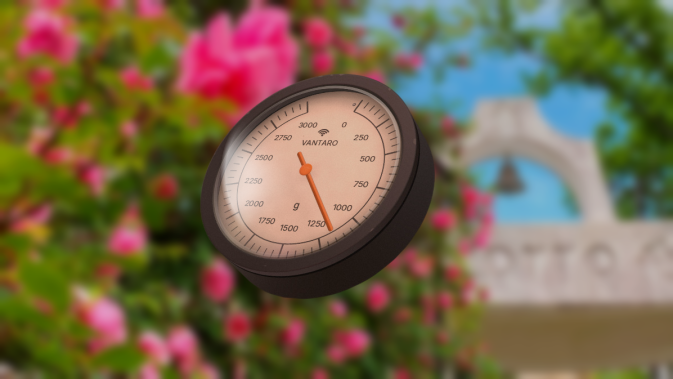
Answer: 1150g
